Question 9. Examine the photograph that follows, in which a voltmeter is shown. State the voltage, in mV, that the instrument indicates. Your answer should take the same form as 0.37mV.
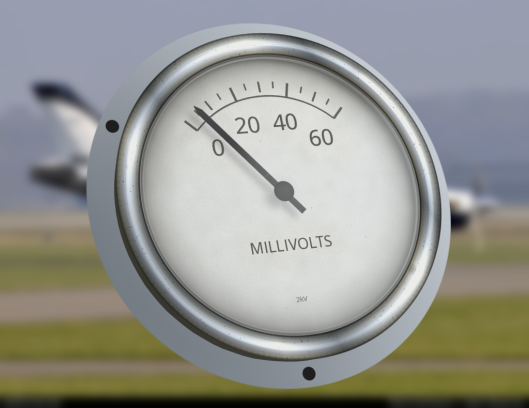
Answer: 5mV
